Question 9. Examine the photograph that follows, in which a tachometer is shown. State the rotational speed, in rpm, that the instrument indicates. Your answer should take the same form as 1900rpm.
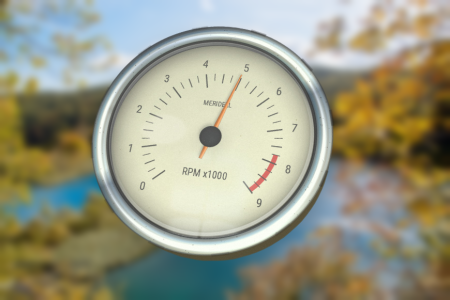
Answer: 5000rpm
